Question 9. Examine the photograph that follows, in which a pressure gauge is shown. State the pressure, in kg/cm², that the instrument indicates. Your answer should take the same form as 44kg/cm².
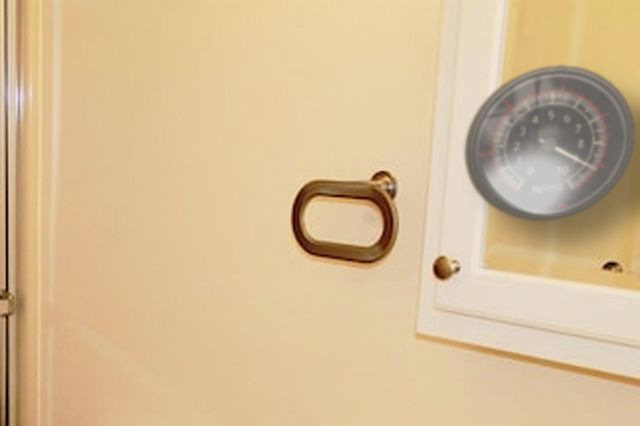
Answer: 9kg/cm²
